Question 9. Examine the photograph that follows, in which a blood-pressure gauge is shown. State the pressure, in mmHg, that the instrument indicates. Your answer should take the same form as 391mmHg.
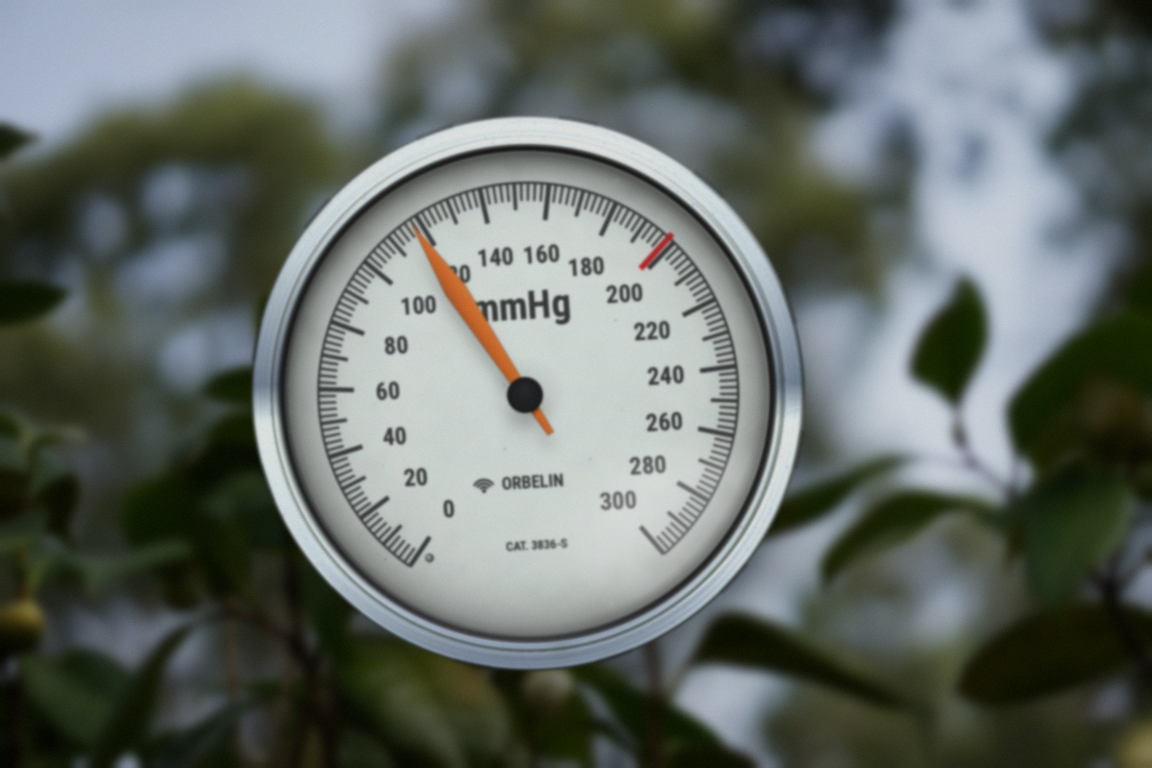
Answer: 118mmHg
